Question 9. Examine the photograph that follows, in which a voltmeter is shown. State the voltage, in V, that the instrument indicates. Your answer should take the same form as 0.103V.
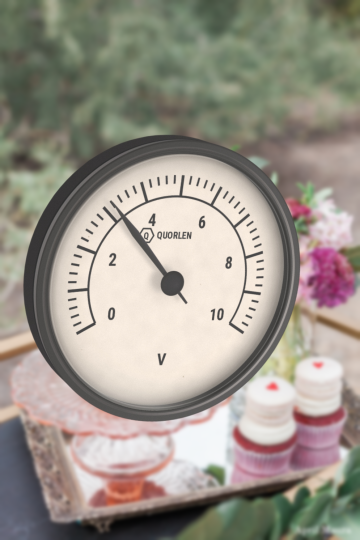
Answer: 3.2V
